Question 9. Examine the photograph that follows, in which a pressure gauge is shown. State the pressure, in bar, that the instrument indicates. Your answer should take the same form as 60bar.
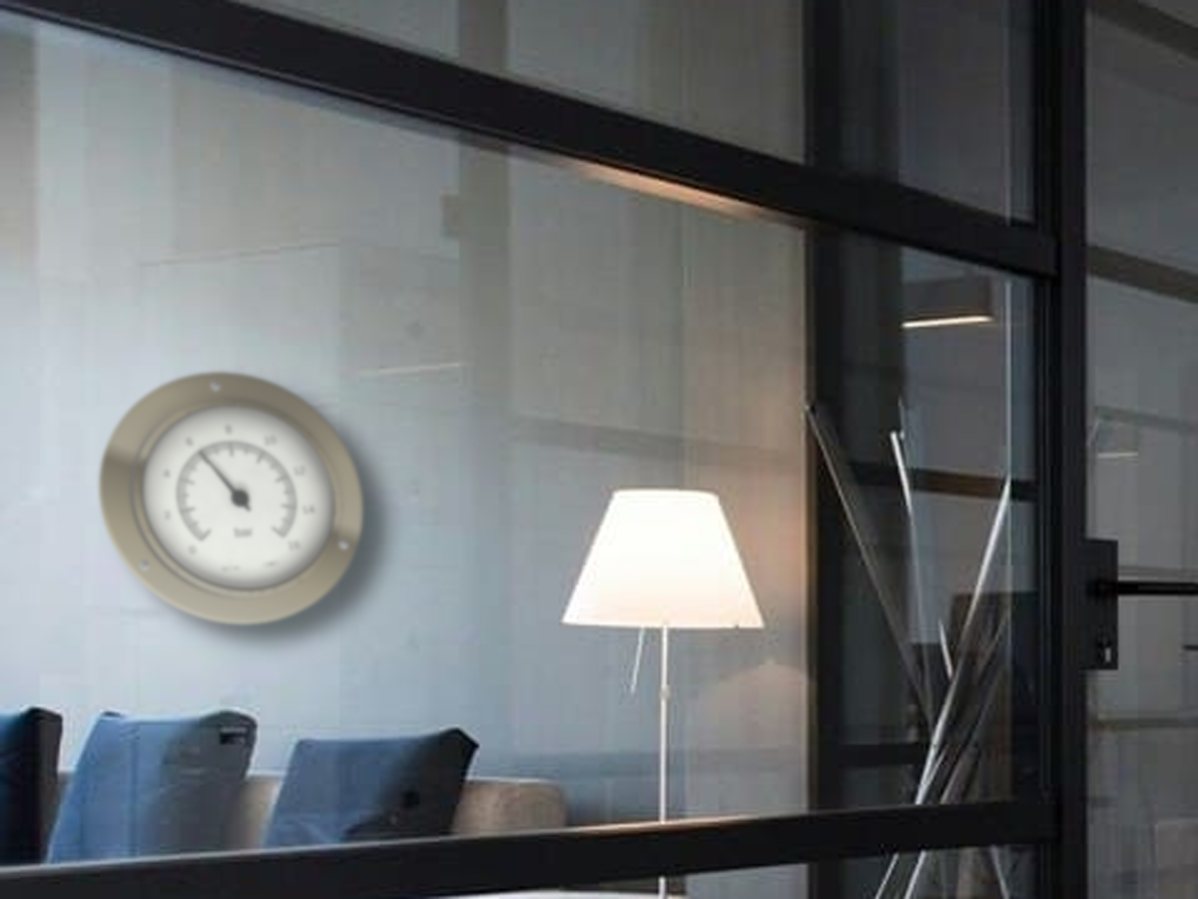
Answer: 6bar
